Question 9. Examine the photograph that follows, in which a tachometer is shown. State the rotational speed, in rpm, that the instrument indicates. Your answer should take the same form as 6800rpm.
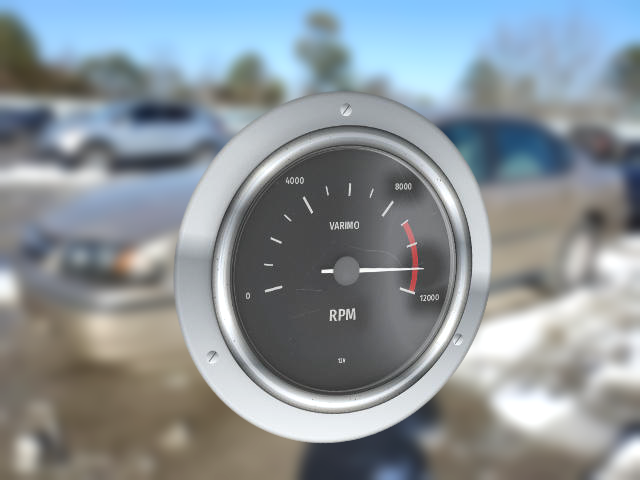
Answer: 11000rpm
